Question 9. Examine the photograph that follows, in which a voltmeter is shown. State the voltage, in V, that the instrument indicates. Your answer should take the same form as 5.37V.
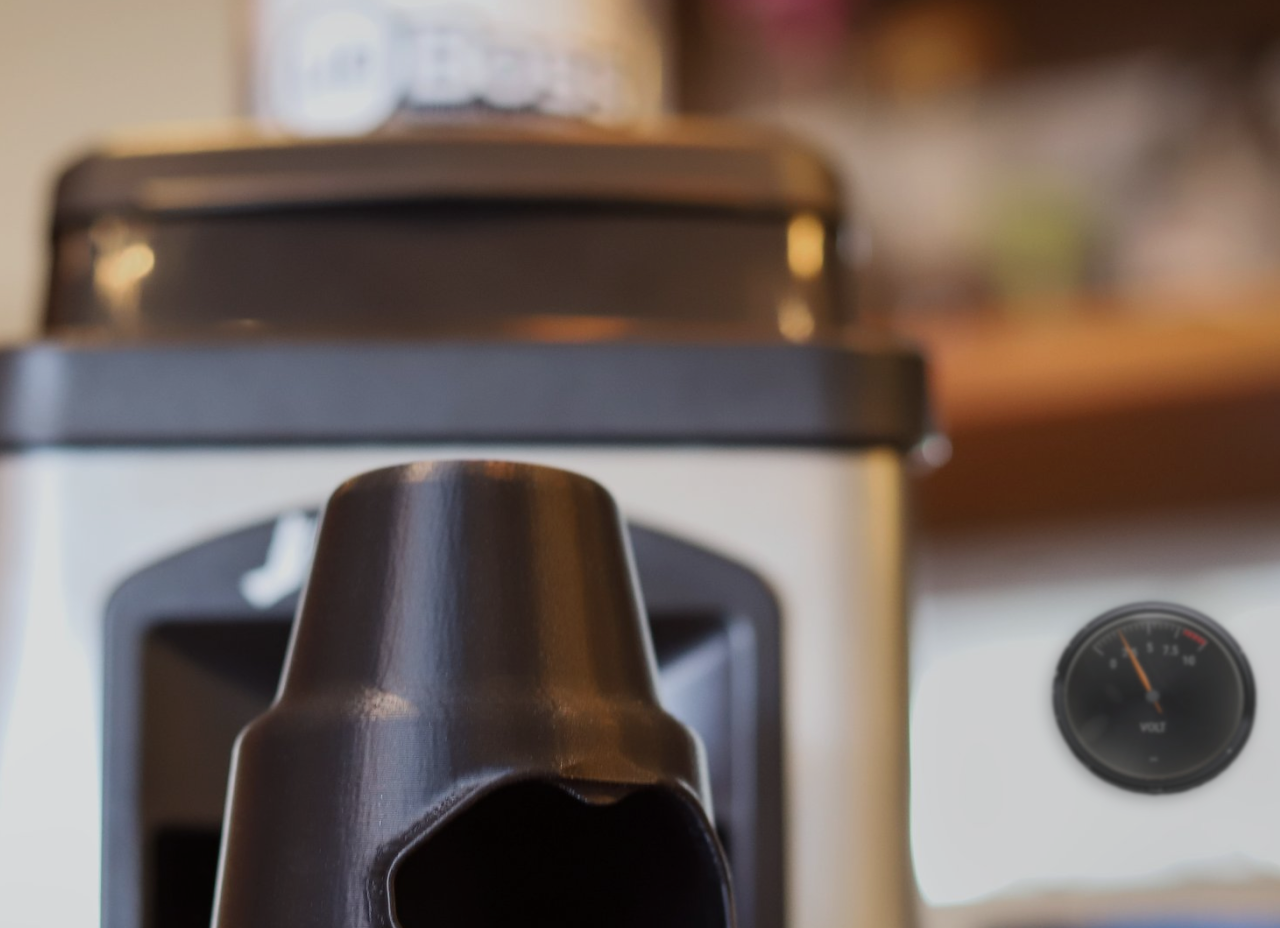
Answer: 2.5V
